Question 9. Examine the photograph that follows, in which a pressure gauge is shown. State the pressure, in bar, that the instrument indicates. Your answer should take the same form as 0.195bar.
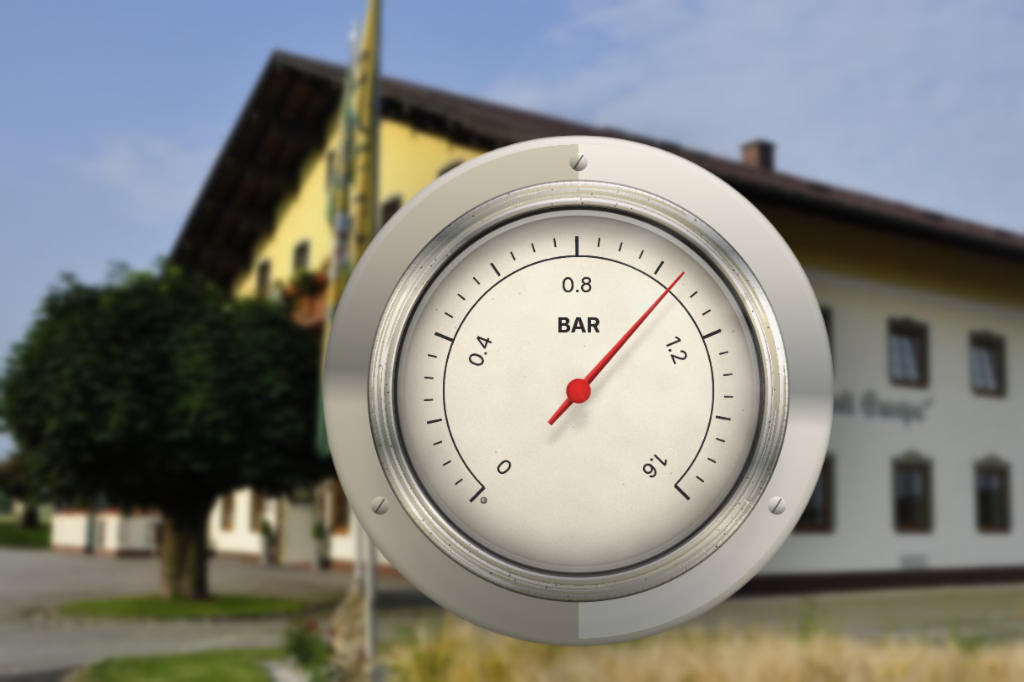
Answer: 1.05bar
